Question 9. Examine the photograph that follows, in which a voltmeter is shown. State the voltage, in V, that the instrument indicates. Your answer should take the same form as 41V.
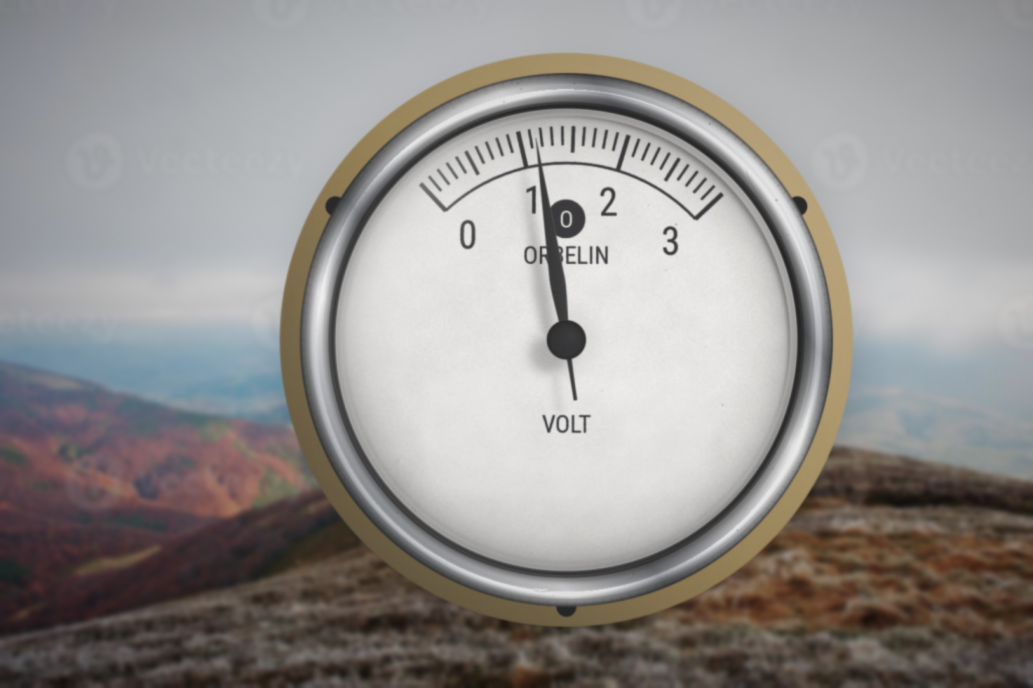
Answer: 1.15V
